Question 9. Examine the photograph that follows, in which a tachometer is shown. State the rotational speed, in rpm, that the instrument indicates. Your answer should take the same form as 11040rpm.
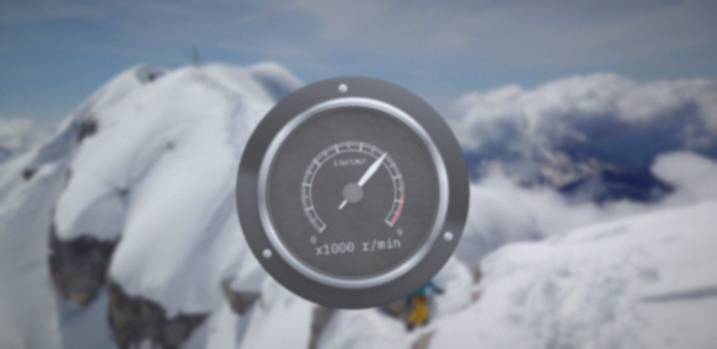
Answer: 6000rpm
